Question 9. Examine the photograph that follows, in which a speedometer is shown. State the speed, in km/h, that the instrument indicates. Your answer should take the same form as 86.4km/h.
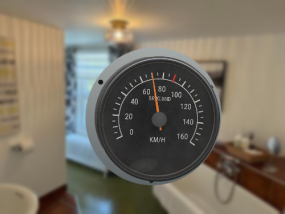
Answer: 70km/h
